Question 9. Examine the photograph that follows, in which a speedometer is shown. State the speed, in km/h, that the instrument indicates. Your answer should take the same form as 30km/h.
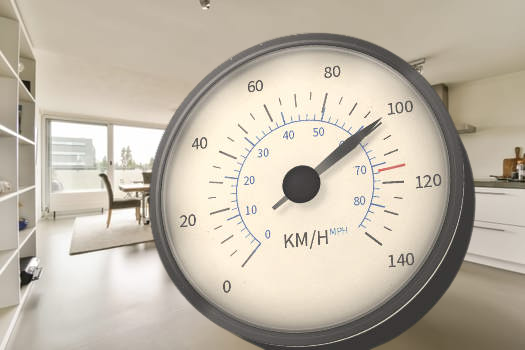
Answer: 100km/h
